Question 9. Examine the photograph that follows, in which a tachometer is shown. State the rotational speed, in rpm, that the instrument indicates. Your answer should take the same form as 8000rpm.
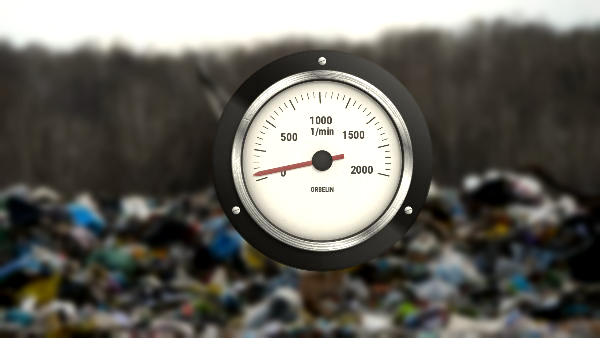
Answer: 50rpm
